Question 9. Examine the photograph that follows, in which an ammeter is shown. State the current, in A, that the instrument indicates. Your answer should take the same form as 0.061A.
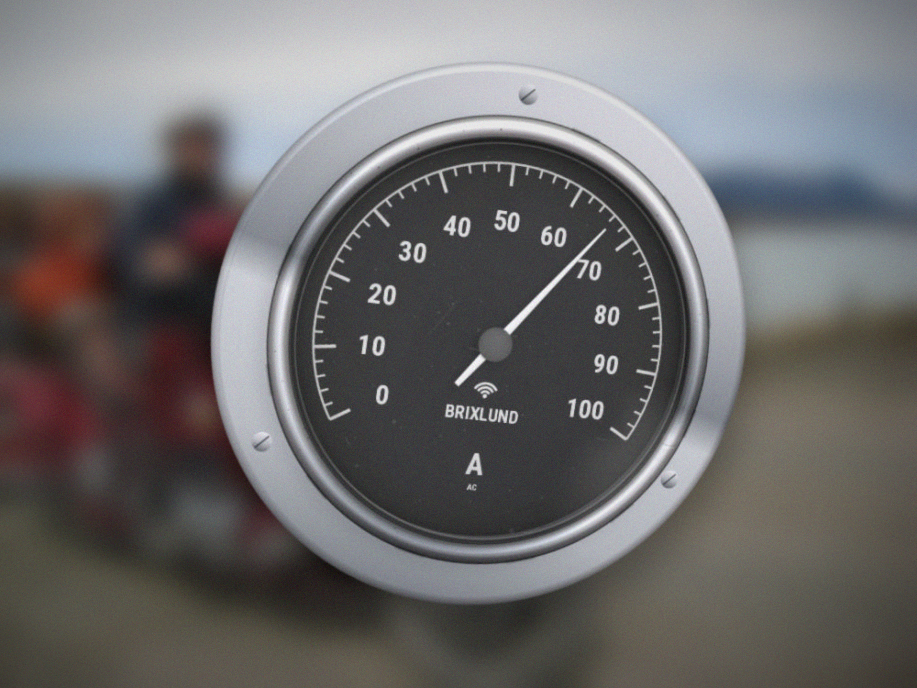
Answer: 66A
